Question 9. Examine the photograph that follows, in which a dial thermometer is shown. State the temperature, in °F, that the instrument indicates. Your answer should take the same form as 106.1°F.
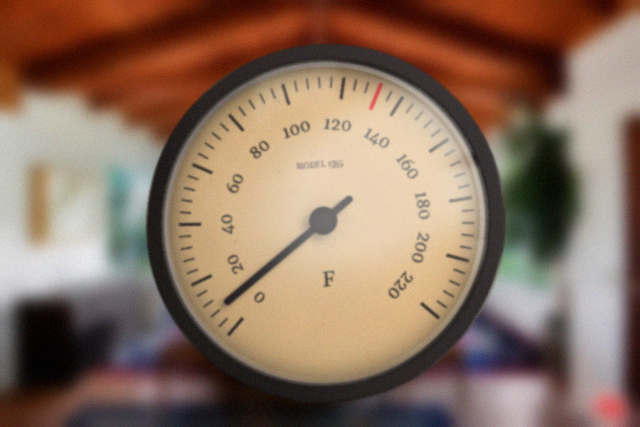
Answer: 8°F
